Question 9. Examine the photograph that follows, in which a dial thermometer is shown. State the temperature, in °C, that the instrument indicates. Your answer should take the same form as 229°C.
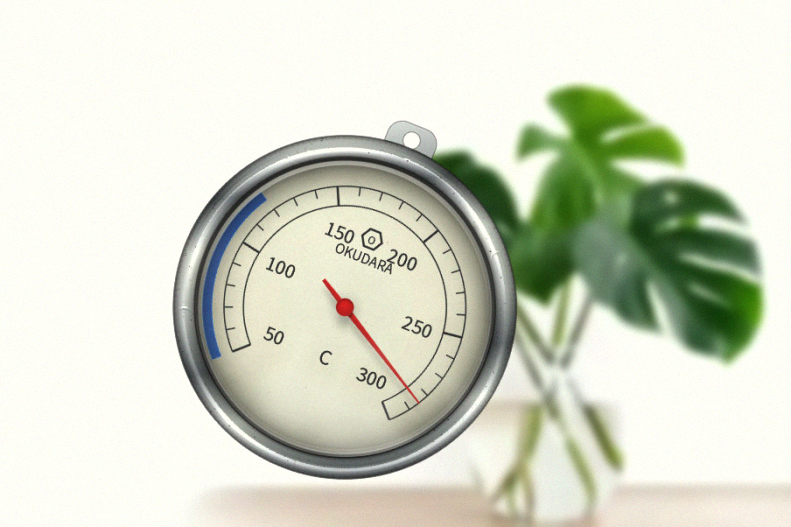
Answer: 285°C
